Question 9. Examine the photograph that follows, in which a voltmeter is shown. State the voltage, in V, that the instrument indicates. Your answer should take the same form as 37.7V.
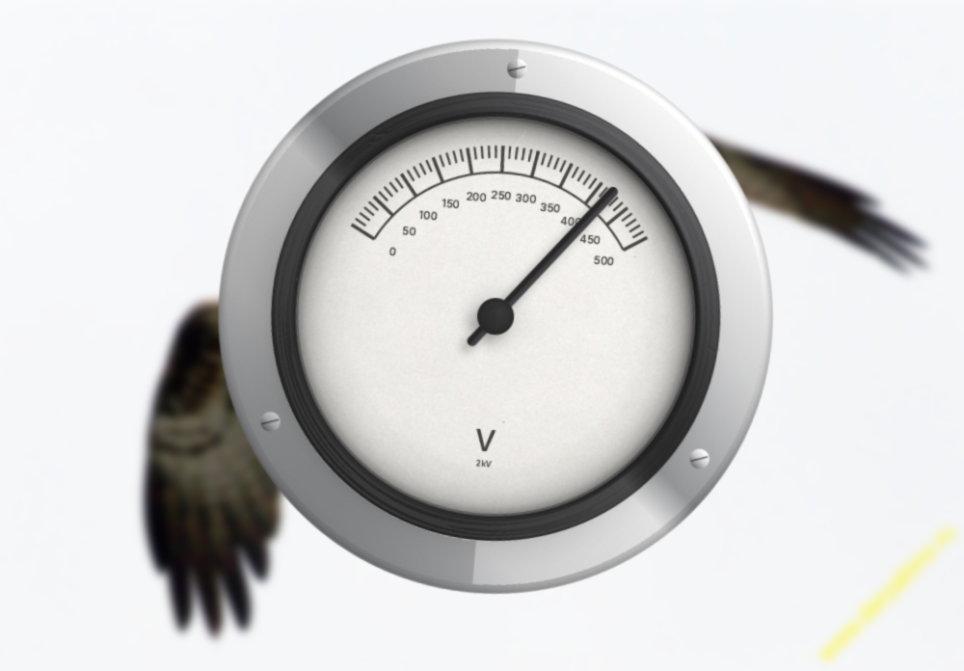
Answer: 420V
